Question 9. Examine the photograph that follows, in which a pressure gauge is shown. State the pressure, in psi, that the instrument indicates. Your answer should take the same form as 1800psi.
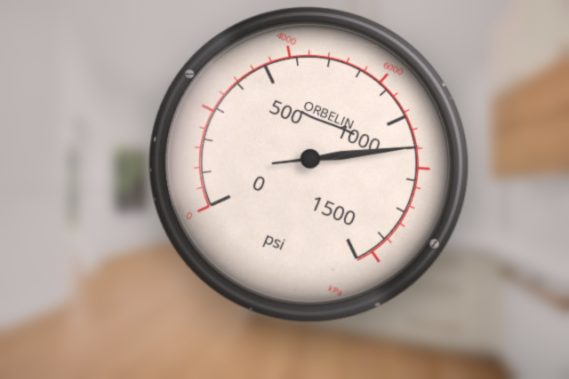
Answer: 1100psi
